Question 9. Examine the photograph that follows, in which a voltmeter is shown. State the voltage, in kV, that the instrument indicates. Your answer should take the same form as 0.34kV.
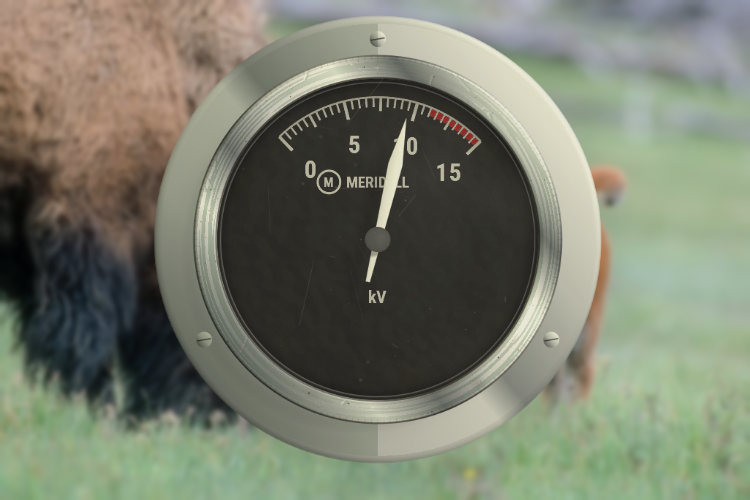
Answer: 9.5kV
